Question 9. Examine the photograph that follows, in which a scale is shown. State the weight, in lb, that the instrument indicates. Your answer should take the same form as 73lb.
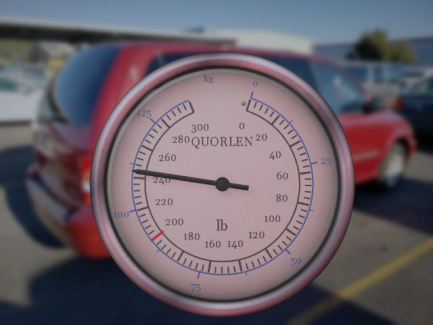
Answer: 244lb
